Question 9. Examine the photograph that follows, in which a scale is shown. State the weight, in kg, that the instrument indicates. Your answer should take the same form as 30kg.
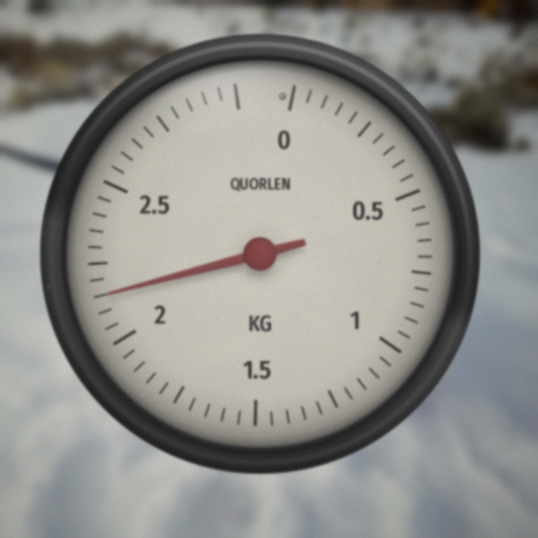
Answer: 2.15kg
